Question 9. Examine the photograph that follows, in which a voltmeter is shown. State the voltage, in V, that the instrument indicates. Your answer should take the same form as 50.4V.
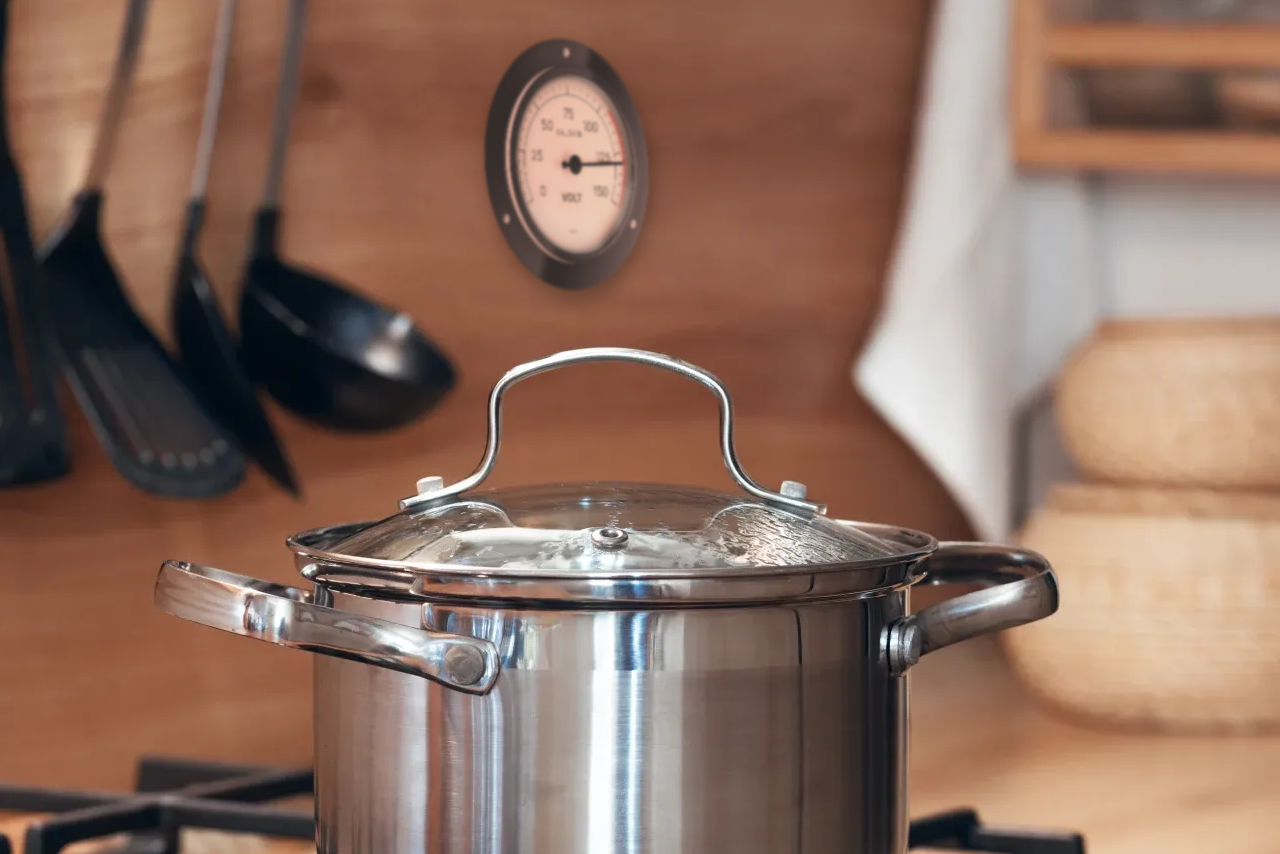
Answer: 130V
